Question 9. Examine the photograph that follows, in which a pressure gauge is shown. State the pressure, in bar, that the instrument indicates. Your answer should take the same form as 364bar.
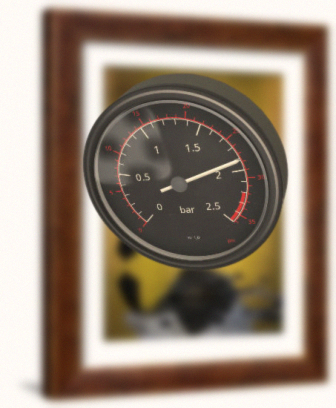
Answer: 1.9bar
